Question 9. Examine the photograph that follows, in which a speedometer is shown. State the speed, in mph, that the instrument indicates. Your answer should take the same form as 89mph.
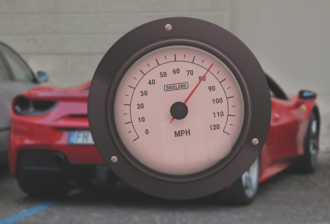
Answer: 80mph
